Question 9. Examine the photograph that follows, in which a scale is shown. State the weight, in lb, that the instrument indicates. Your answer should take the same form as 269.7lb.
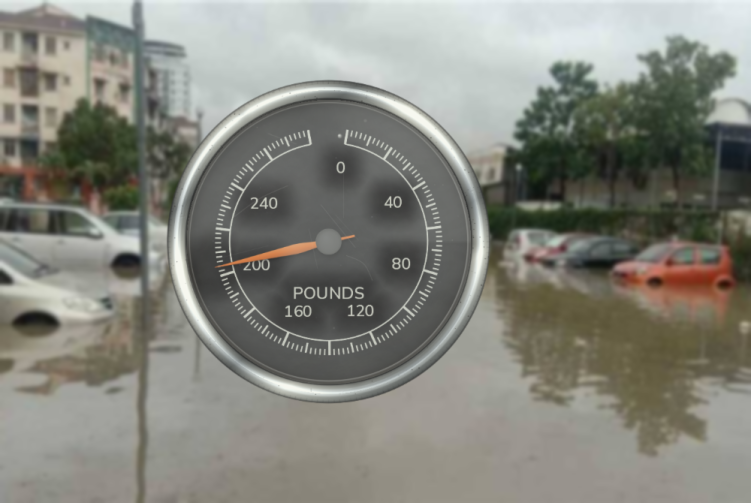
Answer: 204lb
